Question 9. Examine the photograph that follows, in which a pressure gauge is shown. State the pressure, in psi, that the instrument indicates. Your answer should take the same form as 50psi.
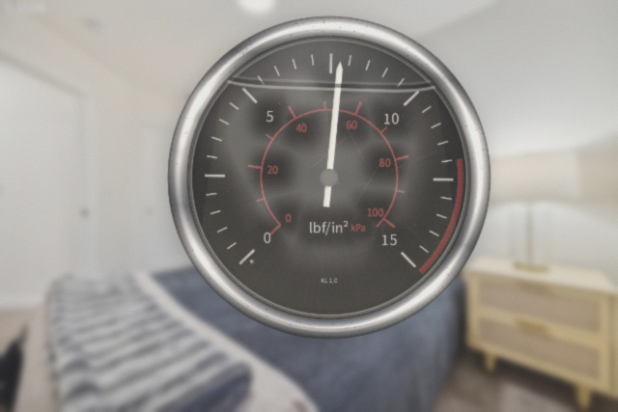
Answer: 7.75psi
